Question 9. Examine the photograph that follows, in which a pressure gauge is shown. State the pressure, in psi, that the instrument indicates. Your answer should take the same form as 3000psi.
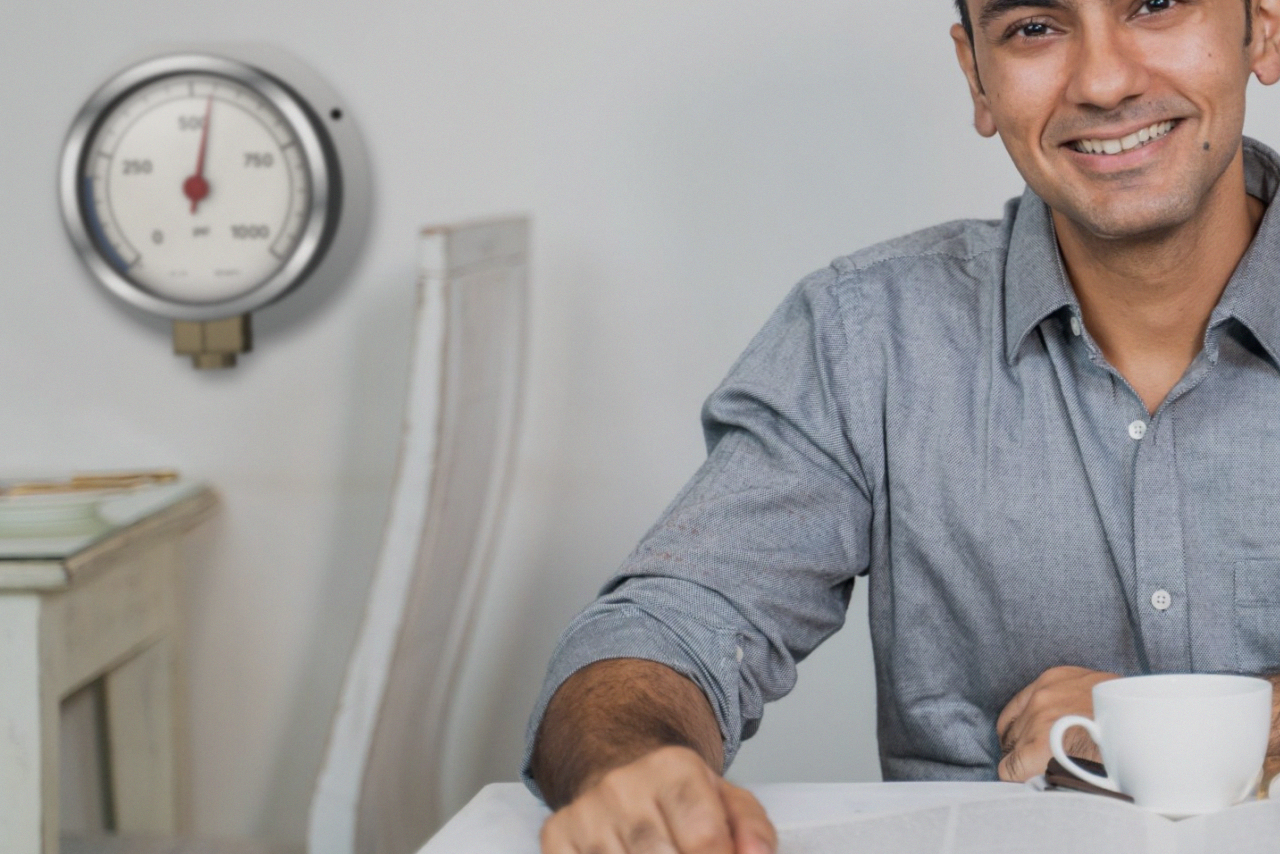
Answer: 550psi
